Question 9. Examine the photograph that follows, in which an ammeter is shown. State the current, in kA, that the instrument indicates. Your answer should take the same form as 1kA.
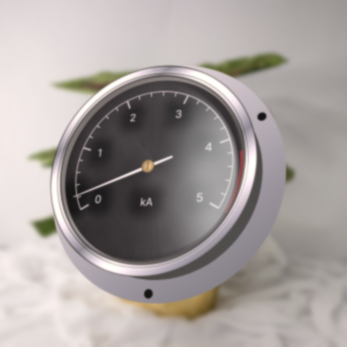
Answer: 0.2kA
